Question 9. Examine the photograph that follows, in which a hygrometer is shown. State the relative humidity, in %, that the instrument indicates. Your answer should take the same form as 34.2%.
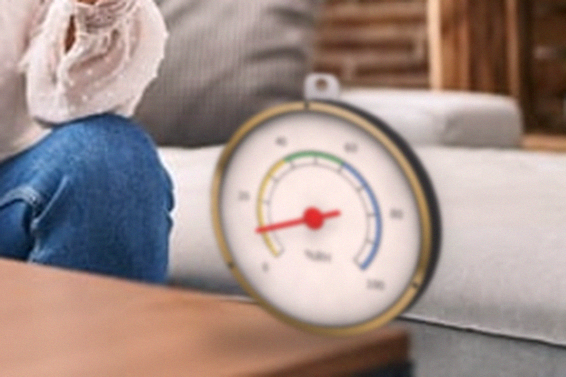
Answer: 10%
